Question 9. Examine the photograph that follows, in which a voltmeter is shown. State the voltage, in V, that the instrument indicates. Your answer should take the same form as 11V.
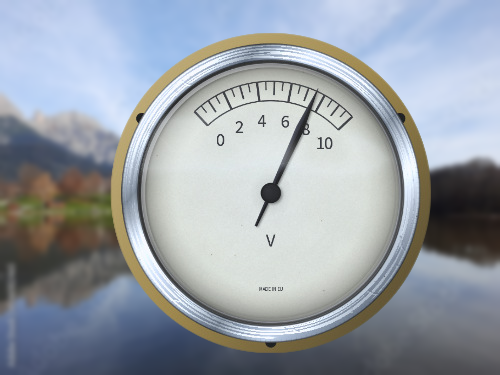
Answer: 7.5V
